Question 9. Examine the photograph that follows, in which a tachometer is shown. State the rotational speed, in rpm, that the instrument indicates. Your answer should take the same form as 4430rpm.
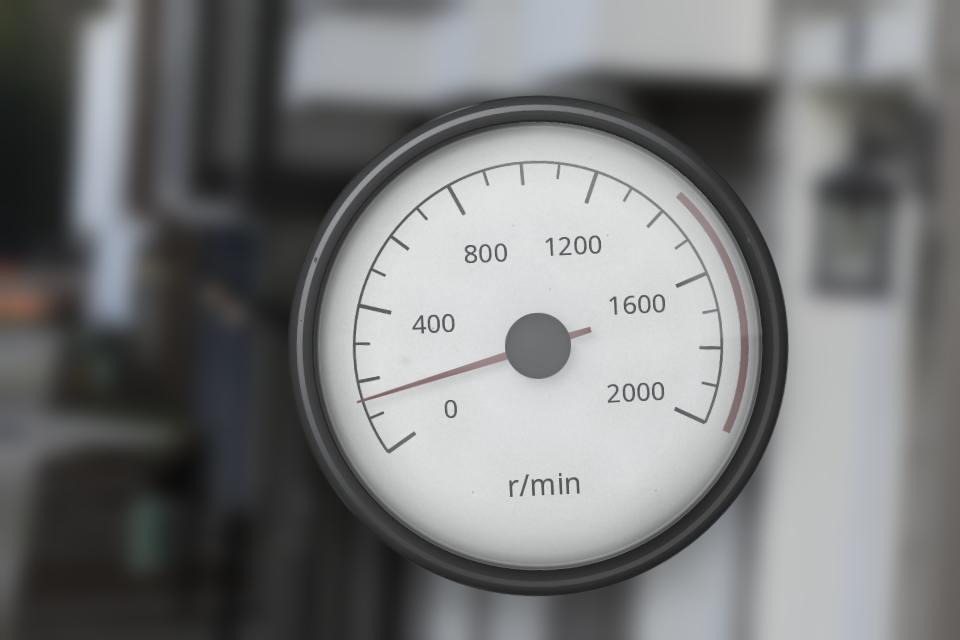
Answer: 150rpm
